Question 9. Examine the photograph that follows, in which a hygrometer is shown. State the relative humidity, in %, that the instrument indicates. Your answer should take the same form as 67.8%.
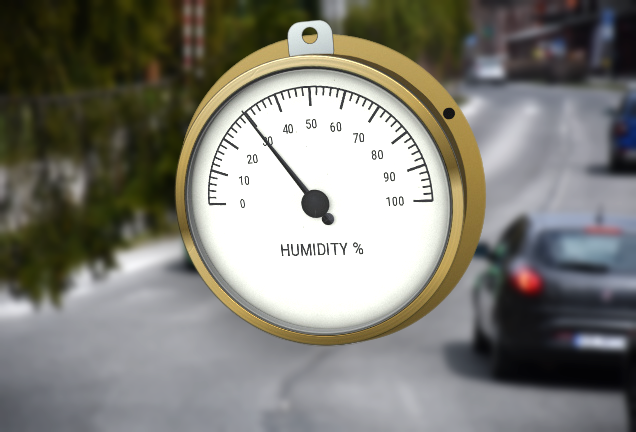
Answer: 30%
